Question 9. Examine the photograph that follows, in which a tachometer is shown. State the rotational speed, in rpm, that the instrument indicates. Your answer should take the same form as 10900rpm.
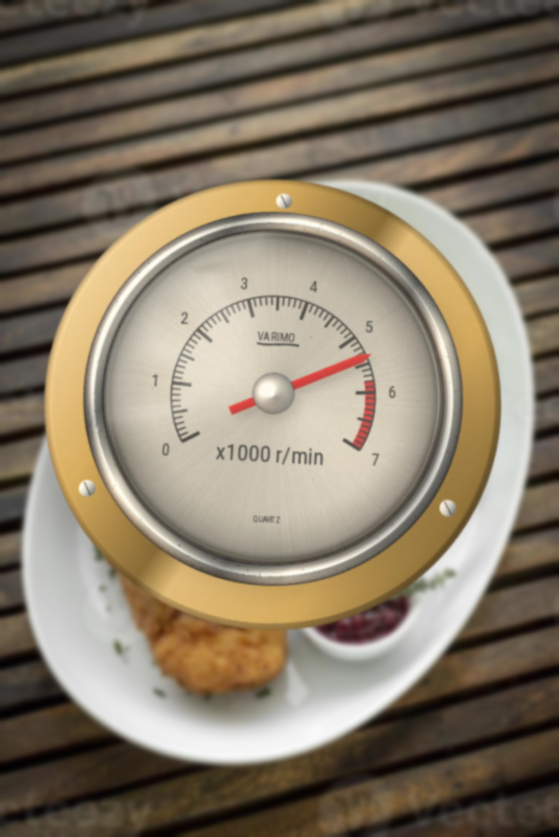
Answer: 5400rpm
